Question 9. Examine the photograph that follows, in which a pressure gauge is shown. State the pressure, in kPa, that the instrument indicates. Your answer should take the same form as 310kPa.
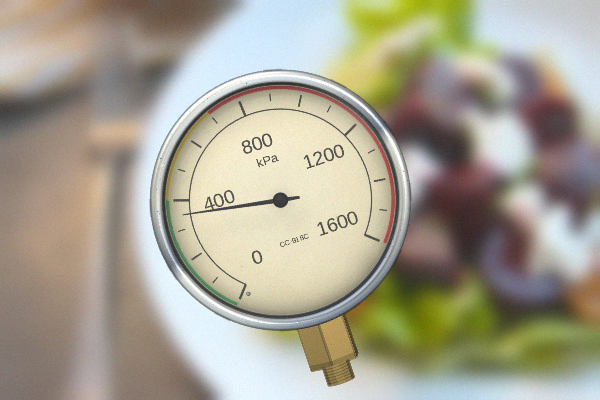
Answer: 350kPa
